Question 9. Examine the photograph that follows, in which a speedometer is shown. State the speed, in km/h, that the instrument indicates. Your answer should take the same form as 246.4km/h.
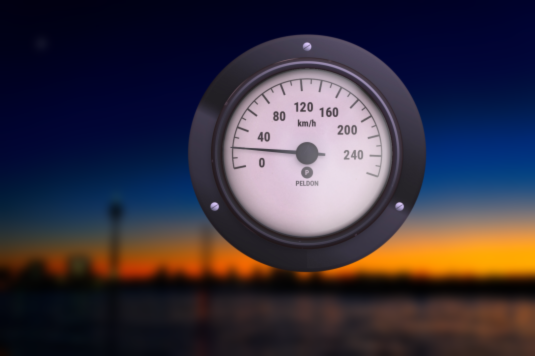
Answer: 20km/h
